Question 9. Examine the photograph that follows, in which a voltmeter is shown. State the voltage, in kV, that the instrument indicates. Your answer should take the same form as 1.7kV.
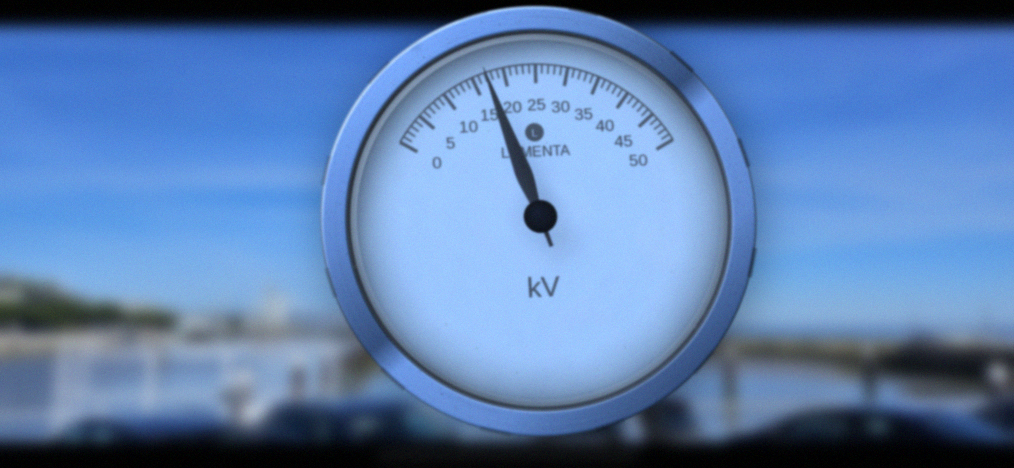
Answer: 17kV
